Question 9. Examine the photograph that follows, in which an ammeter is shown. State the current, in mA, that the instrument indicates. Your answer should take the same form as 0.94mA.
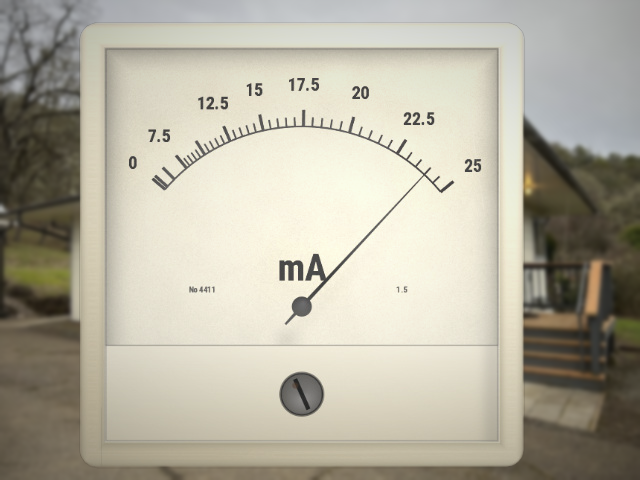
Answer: 24mA
